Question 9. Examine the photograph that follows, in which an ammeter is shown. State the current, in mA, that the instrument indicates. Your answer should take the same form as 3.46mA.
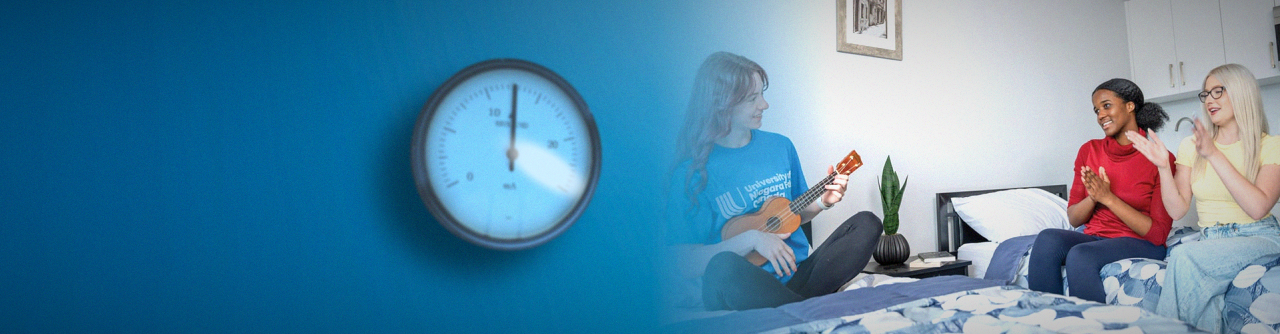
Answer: 12.5mA
